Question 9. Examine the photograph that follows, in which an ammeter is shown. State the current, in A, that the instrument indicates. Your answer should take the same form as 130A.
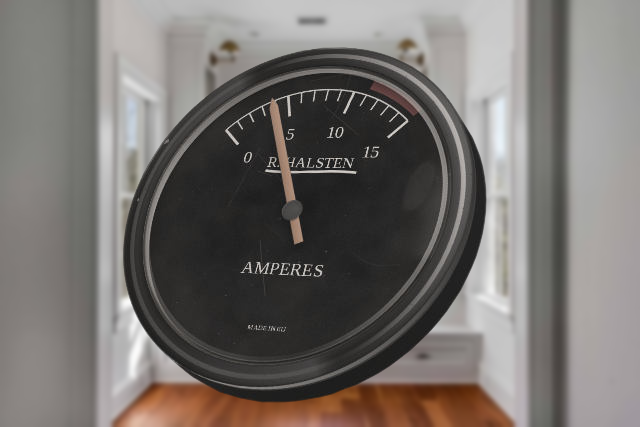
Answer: 4A
